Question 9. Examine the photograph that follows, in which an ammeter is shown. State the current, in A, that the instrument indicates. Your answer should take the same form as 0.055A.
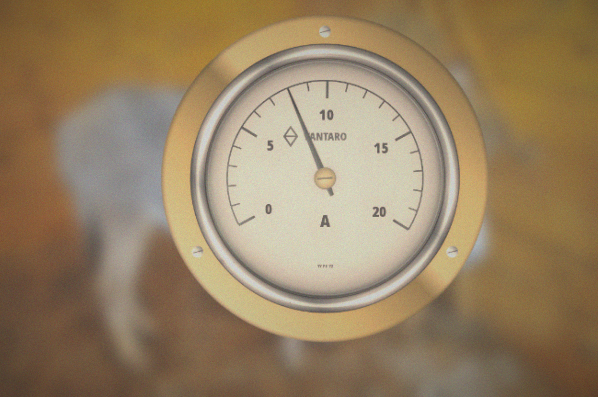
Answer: 8A
